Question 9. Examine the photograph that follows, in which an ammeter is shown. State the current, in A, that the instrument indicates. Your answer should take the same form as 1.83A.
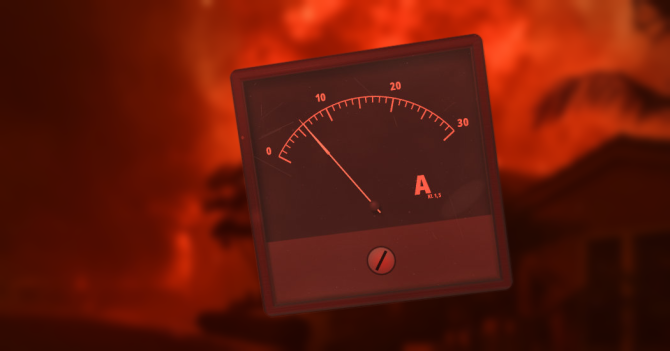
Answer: 6A
